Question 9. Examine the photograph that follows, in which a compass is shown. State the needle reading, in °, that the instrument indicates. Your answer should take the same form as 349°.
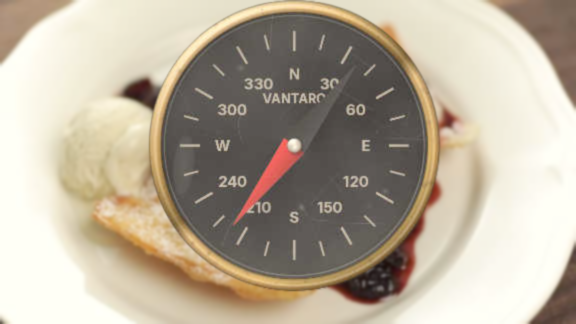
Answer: 217.5°
